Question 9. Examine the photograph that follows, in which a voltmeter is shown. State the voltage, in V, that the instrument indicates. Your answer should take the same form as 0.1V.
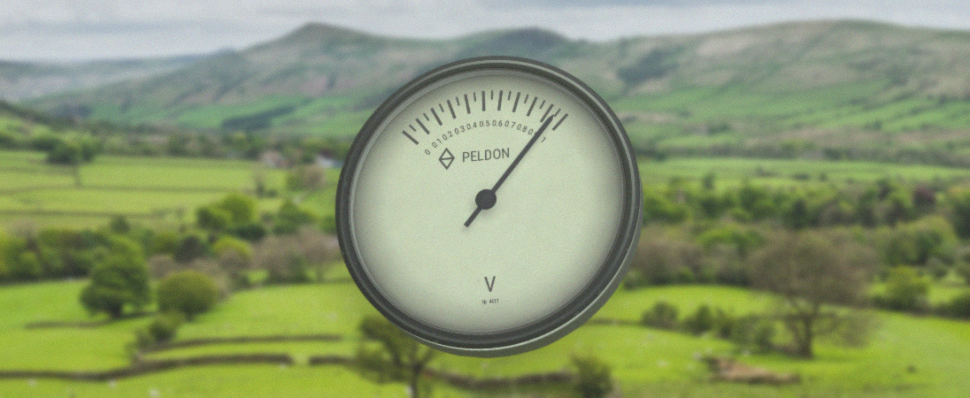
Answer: 0.95V
